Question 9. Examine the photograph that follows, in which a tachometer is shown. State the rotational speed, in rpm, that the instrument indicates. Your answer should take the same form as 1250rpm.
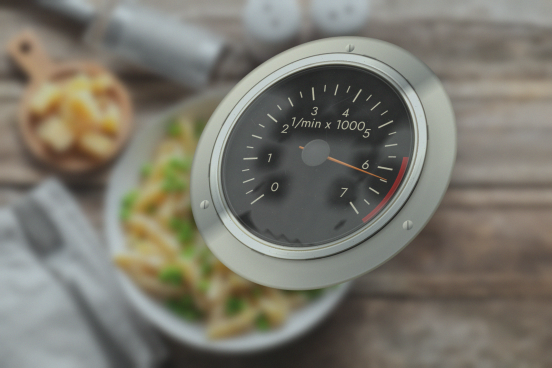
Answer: 6250rpm
